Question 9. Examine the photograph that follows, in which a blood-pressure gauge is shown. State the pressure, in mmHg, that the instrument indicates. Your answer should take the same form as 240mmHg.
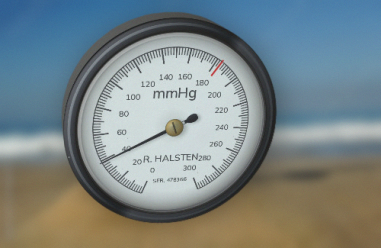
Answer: 40mmHg
